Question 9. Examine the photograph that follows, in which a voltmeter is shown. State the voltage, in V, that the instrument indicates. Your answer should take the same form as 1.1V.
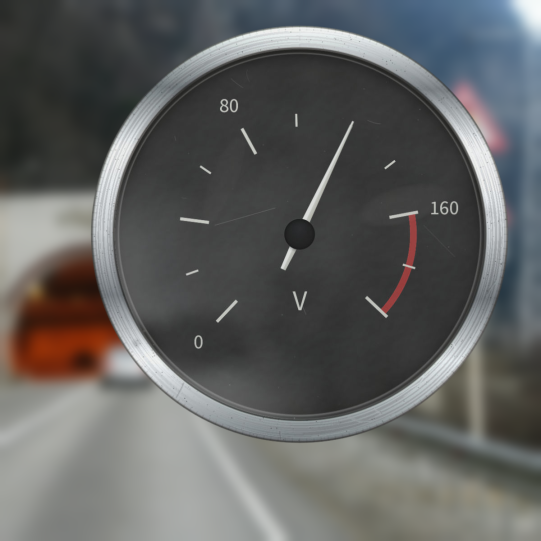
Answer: 120V
